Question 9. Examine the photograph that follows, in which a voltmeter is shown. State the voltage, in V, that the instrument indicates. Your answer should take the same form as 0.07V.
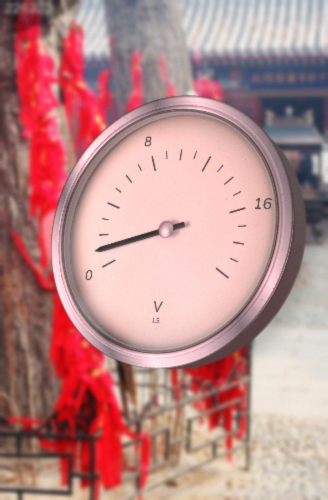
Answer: 1V
